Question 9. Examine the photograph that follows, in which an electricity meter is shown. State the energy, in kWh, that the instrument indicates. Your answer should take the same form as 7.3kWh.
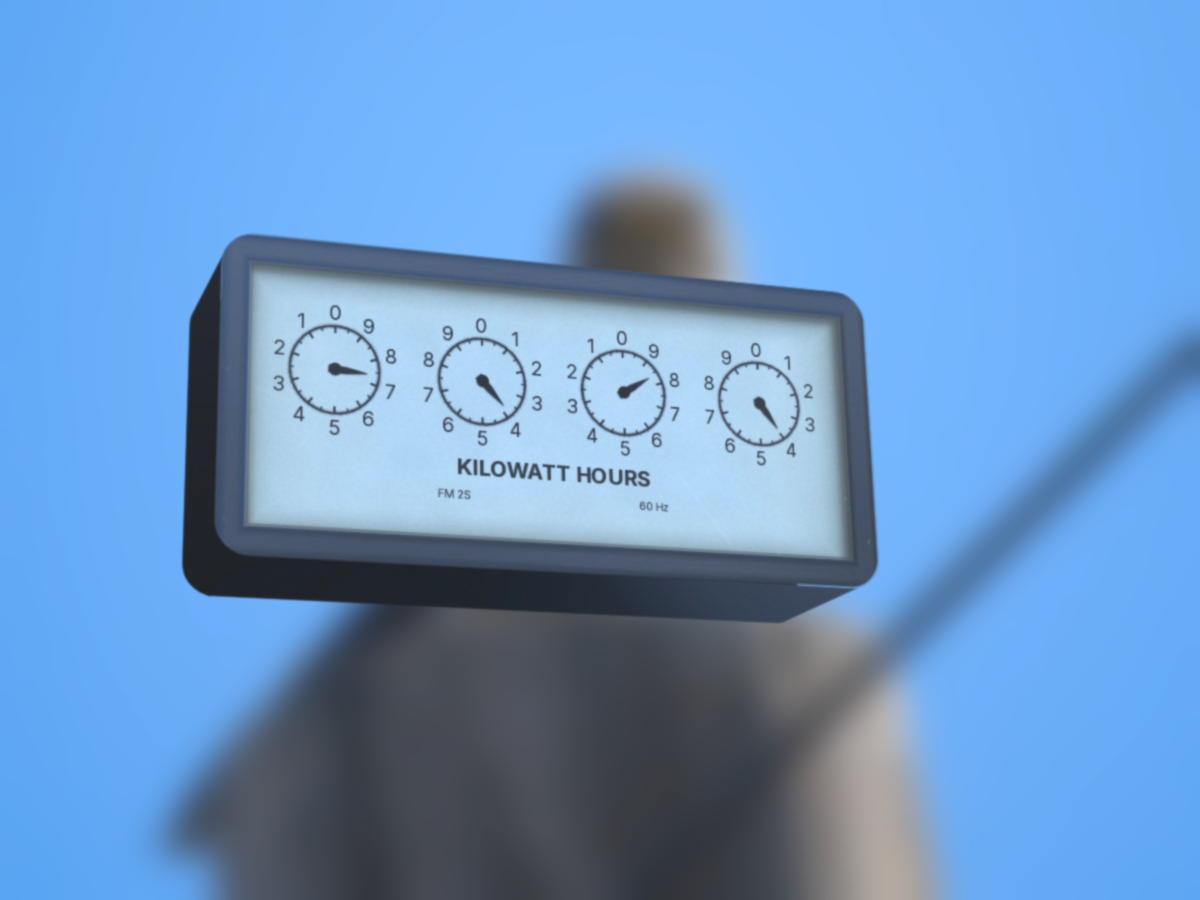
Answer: 7384kWh
